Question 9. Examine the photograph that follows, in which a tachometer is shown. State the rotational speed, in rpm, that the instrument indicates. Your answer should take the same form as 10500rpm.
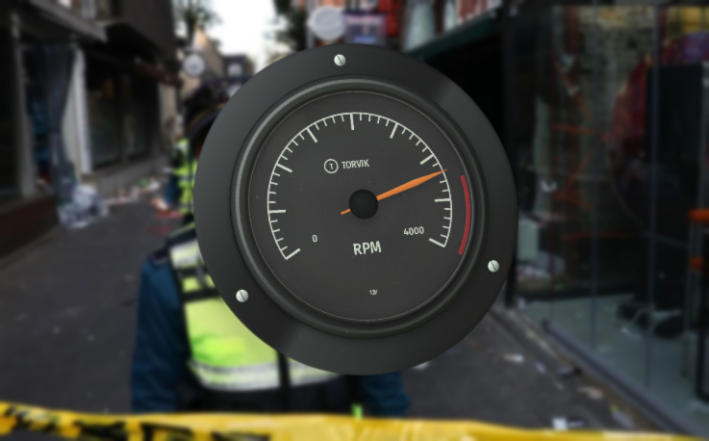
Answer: 3200rpm
